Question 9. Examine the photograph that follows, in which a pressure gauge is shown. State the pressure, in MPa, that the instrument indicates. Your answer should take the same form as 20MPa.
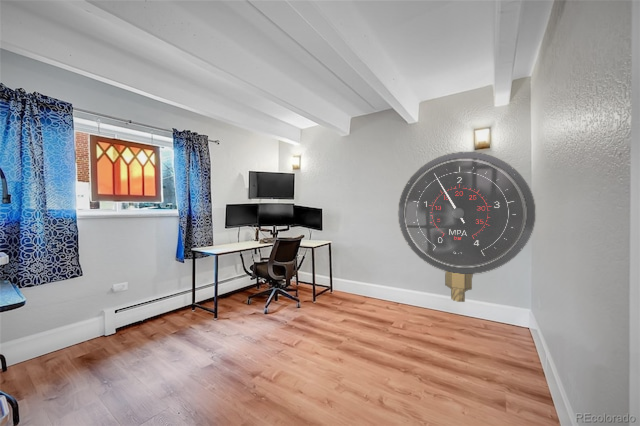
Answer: 1.6MPa
